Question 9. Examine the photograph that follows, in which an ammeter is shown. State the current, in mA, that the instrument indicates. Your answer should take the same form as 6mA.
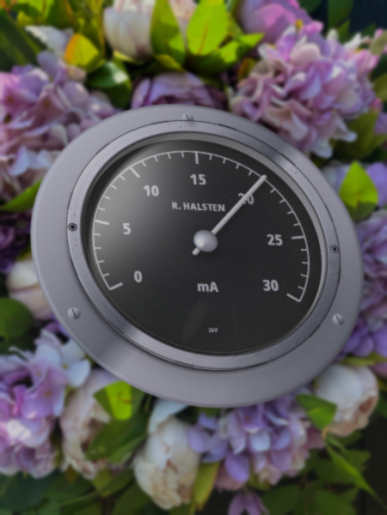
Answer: 20mA
